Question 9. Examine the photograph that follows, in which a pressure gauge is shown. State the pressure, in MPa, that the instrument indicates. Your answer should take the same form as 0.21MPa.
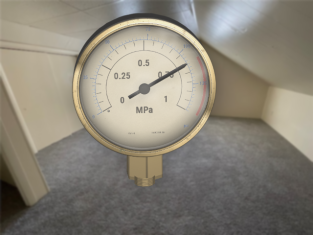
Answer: 0.75MPa
